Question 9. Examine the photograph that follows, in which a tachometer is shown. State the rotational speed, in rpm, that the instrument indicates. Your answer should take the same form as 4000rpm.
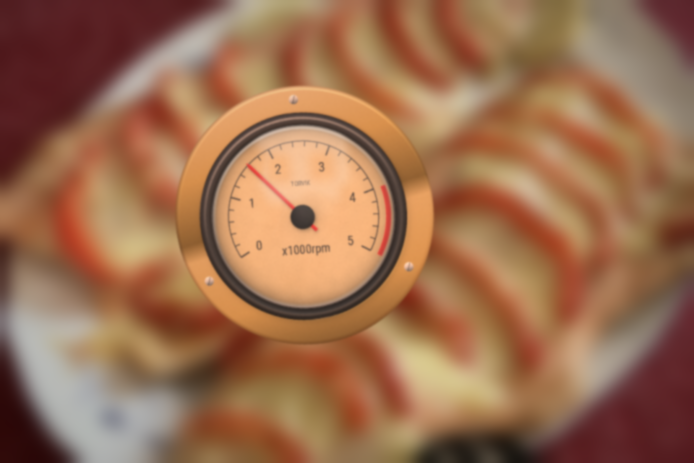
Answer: 1600rpm
